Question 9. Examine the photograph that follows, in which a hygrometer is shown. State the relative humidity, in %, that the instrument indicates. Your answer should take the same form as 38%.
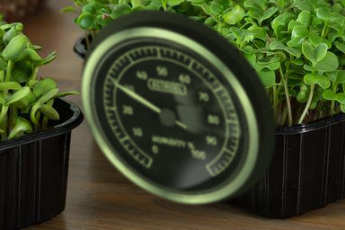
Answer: 30%
